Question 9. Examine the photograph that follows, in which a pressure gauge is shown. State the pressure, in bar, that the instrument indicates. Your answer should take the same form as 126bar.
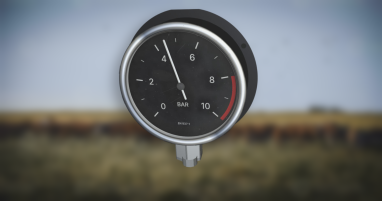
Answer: 4.5bar
